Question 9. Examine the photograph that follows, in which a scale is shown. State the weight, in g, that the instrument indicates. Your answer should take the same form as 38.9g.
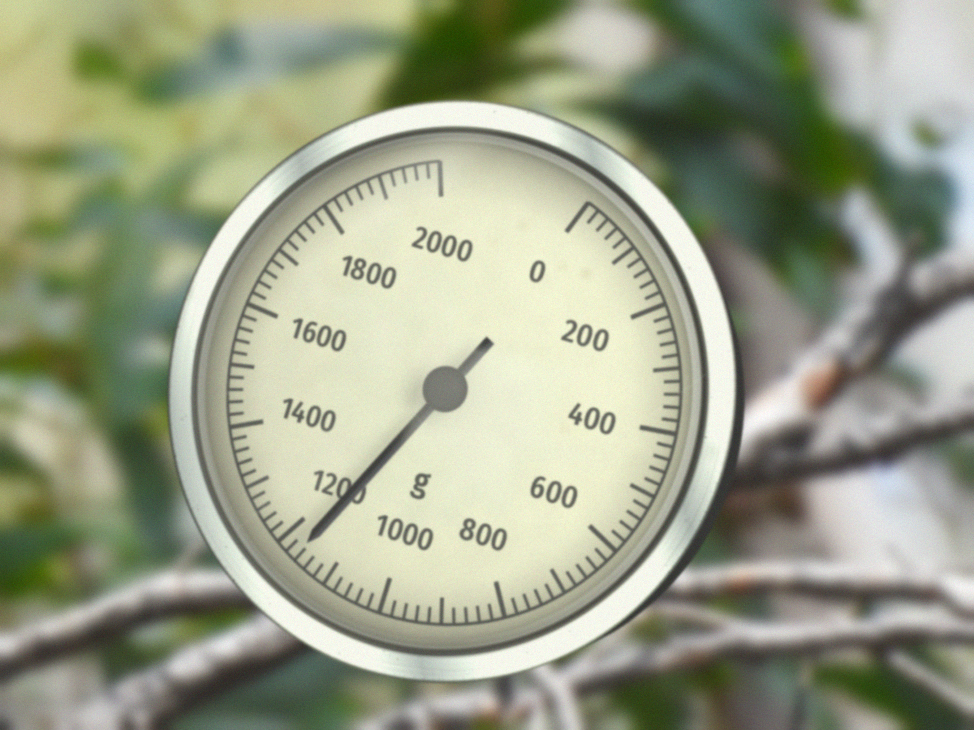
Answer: 1160g
